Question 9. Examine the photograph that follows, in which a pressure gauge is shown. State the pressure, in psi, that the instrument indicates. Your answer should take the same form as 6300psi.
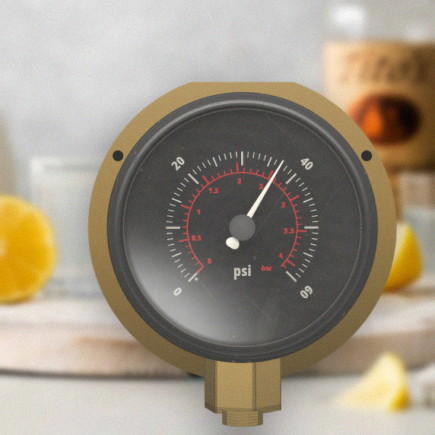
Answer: 37psi
